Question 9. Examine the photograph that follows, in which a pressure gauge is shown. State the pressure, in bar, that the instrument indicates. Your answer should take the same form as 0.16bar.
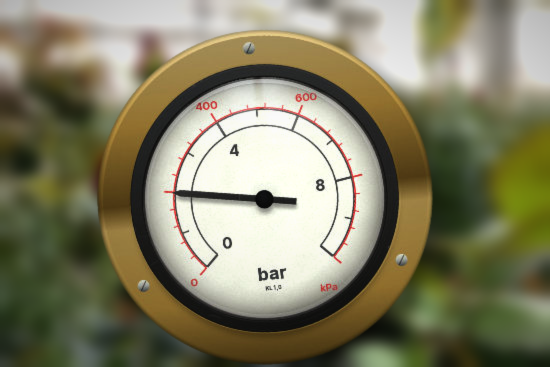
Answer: 2bar
